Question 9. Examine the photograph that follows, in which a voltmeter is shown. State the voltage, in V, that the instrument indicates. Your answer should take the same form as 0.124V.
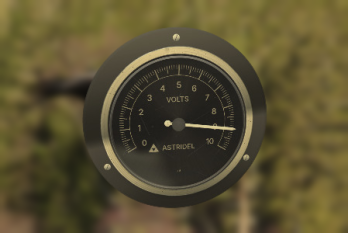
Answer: 9V
